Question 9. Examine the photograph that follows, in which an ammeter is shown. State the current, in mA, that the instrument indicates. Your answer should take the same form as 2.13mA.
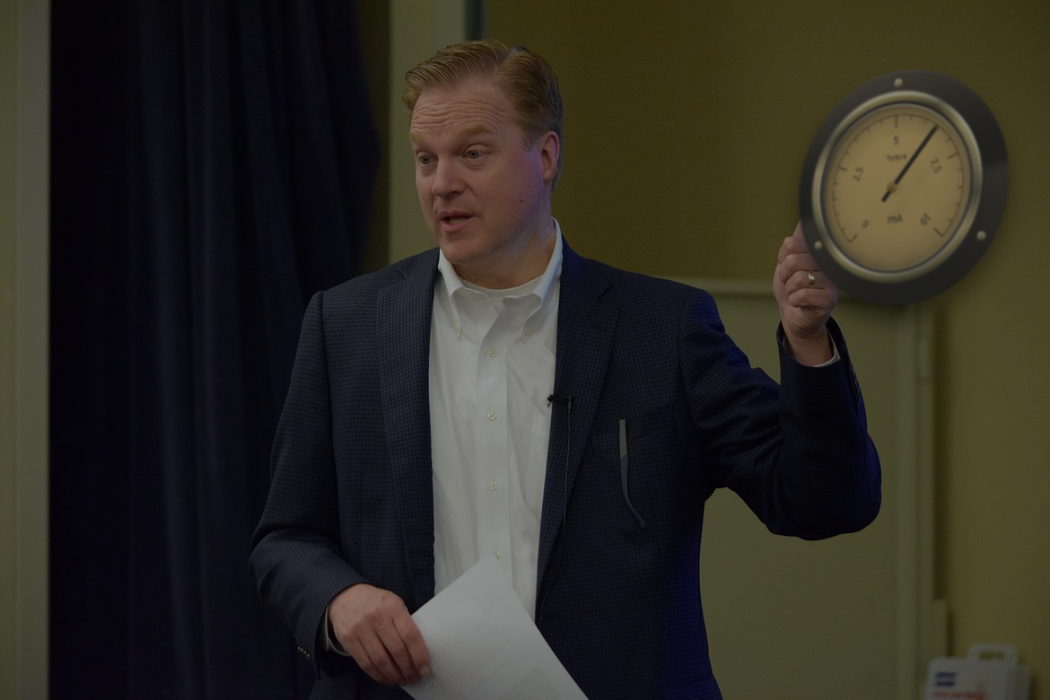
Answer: 6.5mA
